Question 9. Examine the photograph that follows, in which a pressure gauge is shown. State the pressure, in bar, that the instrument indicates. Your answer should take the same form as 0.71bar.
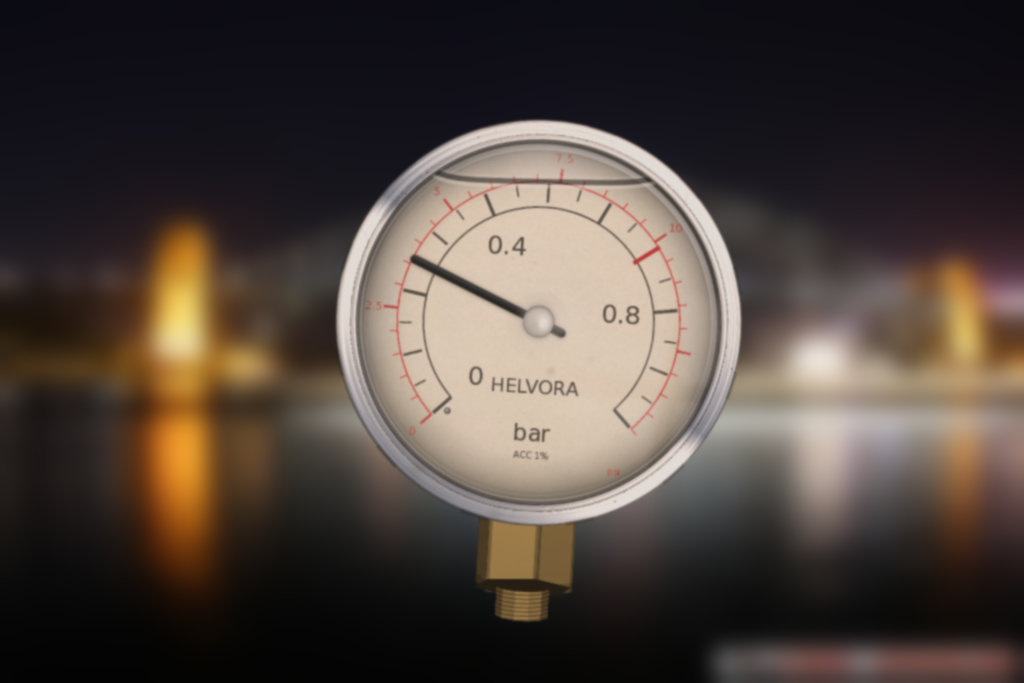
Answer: 0.25bar
